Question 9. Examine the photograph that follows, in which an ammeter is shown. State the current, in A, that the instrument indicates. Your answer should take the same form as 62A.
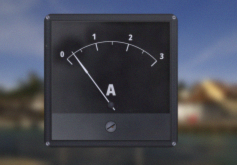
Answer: 0.25A
